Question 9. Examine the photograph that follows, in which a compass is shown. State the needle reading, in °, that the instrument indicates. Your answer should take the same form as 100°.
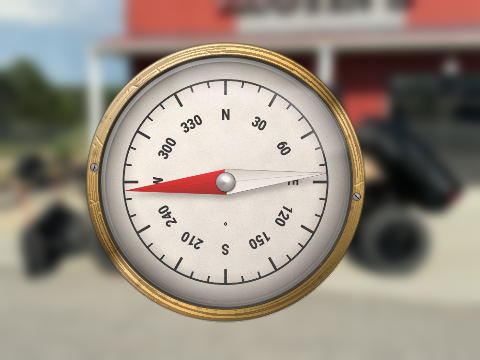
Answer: 265°
